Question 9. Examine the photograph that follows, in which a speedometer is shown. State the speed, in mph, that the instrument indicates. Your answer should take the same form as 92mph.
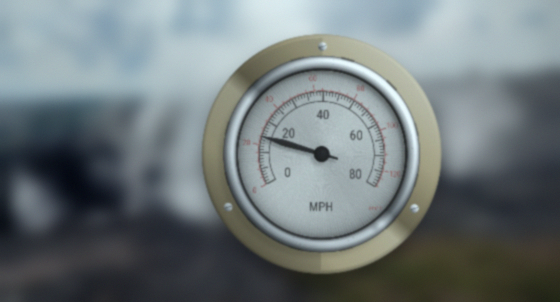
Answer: 15mph
